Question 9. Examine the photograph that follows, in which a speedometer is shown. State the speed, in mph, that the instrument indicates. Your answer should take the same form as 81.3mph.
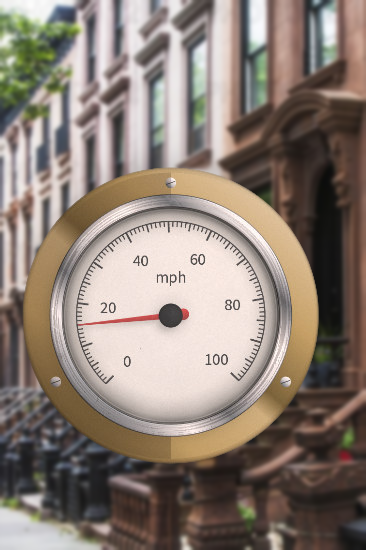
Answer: 15mph
